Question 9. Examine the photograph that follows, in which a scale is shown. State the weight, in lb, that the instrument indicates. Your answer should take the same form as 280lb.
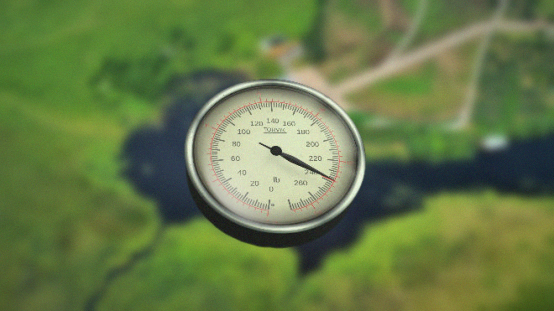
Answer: 240lb
